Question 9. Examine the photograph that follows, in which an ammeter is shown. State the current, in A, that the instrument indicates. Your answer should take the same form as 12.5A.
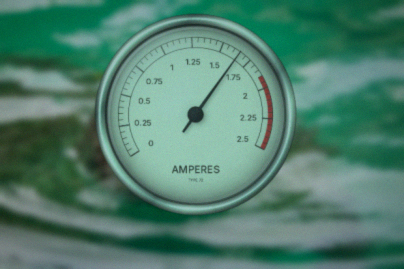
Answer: 1.65A
